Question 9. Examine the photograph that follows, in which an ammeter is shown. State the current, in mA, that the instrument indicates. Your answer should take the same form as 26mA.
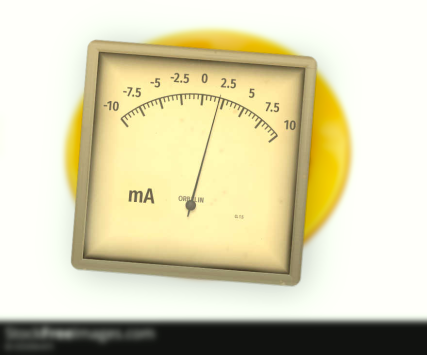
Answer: 2mA
